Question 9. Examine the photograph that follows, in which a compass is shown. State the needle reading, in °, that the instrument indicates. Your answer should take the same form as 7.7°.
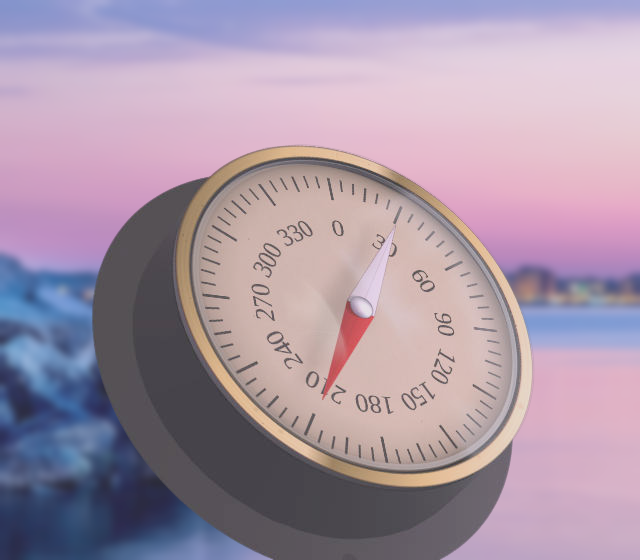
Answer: 210°
